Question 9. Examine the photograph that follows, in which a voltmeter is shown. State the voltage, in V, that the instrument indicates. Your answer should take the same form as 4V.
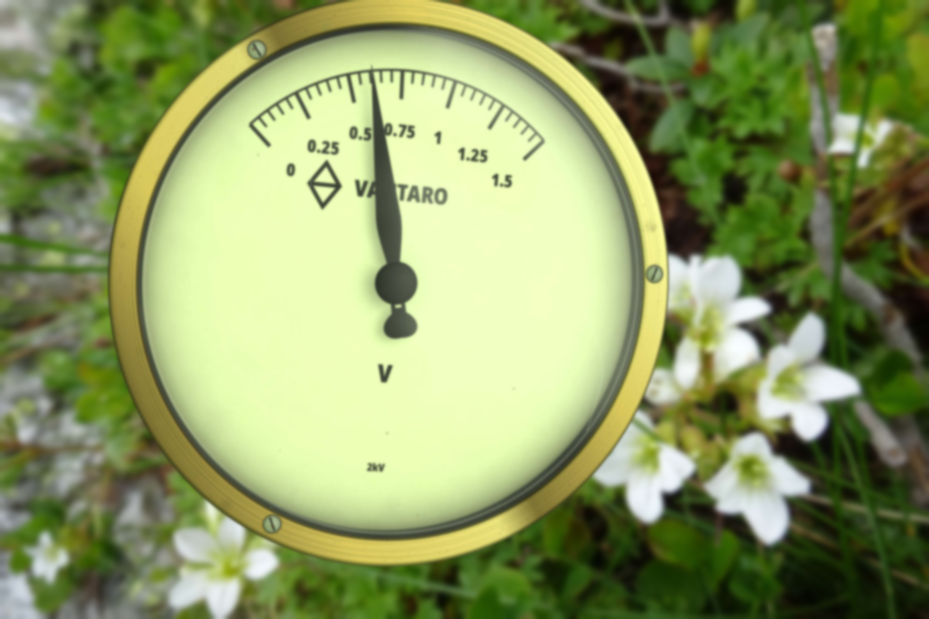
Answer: 0.6V
